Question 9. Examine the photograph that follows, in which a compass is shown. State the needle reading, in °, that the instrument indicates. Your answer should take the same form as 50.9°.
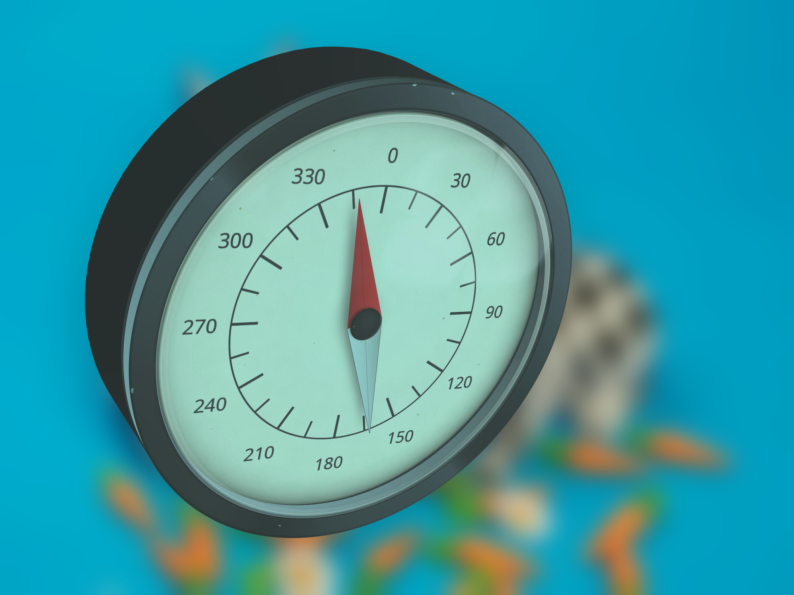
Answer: 345°
